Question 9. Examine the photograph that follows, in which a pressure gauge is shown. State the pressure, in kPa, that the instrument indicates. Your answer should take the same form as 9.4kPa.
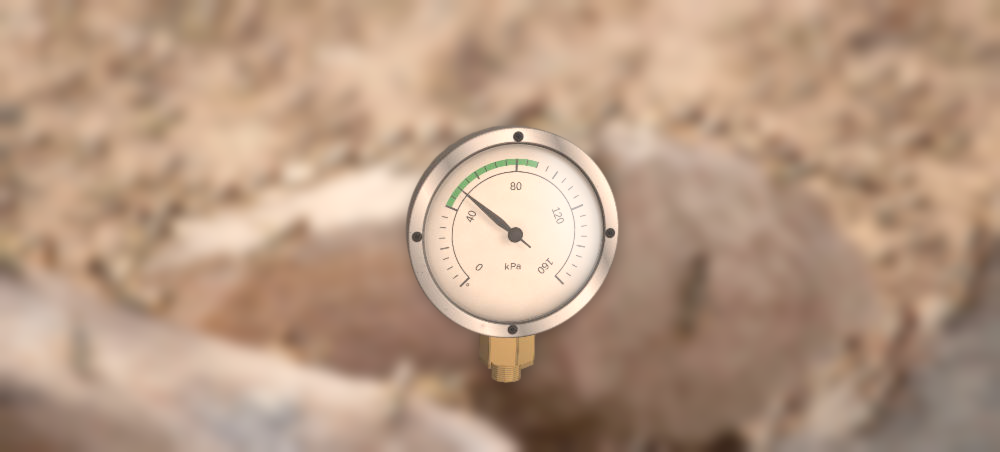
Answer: 50kPa
